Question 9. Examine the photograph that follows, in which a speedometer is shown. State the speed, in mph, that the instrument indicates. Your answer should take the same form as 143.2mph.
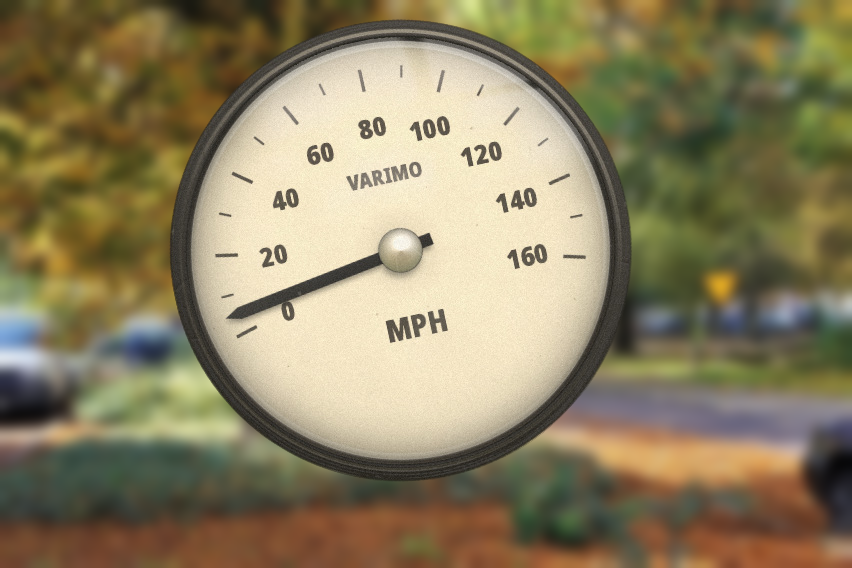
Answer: 5mph
